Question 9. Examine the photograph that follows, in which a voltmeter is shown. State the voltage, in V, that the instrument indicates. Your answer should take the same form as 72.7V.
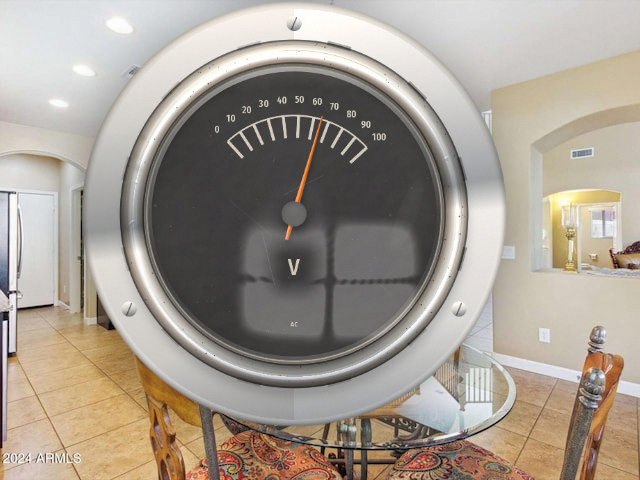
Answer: 65V
